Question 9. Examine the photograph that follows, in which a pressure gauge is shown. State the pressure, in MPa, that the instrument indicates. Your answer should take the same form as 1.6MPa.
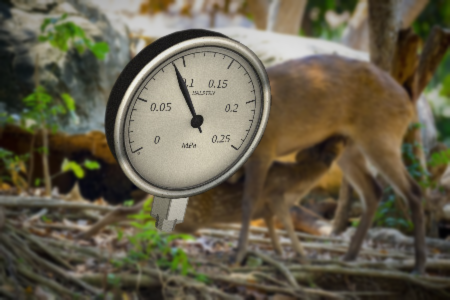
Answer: 0.09MPa
